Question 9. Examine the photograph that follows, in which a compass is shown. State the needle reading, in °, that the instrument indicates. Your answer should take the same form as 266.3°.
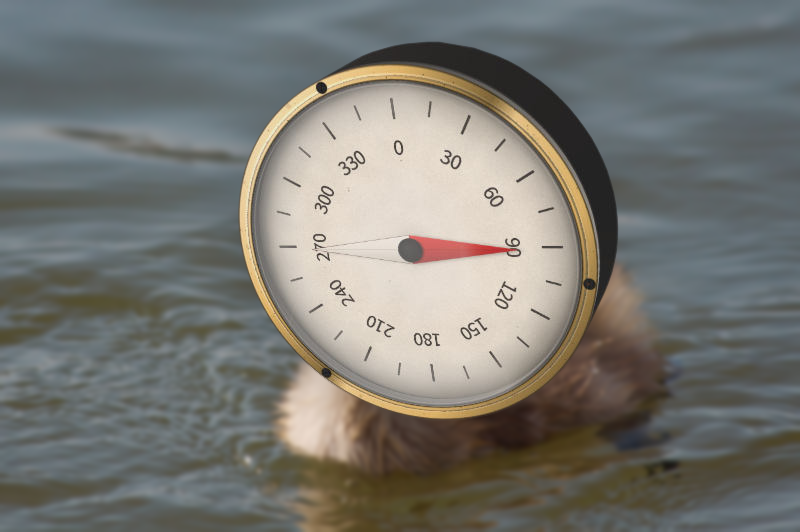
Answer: 90°
